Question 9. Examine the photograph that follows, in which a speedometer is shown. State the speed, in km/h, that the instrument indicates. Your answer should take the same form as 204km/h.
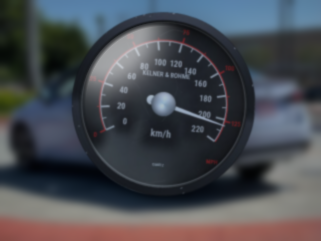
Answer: 205km/h
